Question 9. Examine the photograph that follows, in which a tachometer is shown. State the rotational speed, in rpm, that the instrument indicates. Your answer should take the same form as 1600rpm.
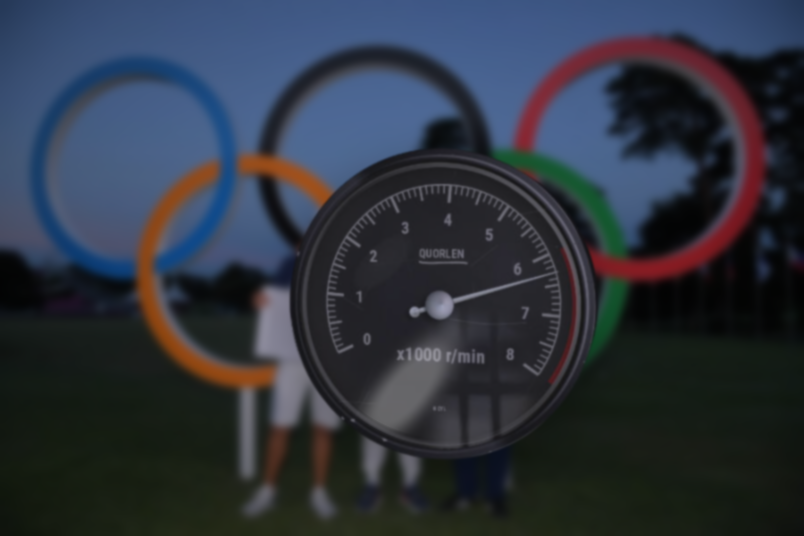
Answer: 6300rpm
